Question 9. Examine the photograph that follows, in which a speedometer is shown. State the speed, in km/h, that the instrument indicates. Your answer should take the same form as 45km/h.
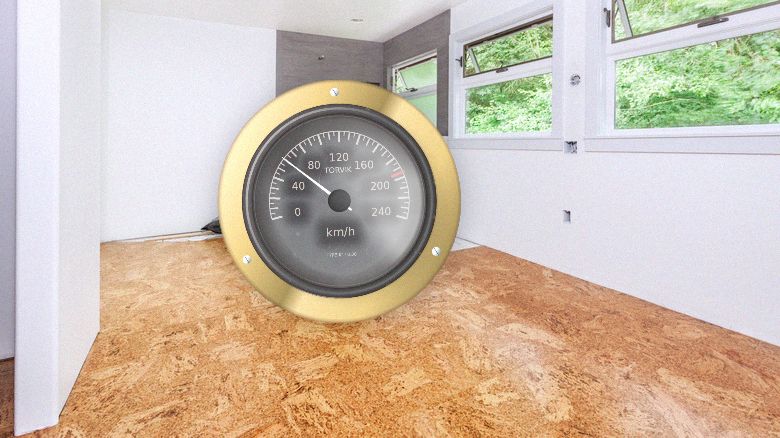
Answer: 60km/h
